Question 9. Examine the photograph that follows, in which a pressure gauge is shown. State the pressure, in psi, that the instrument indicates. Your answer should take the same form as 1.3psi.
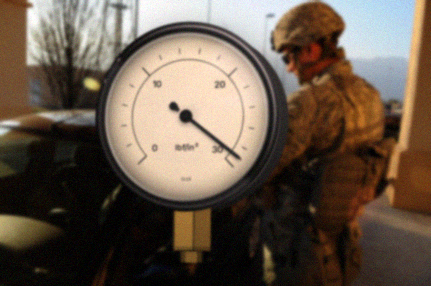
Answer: 29psi
